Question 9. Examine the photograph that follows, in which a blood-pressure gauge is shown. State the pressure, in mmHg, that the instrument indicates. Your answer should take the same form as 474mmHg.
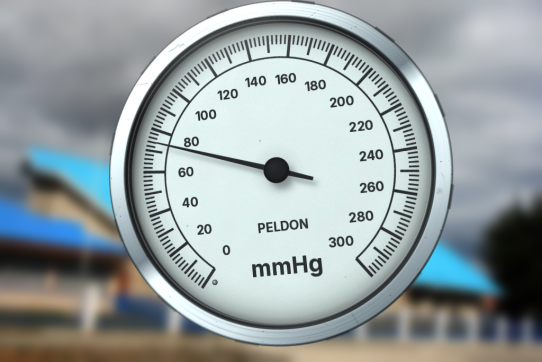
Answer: 74mmHg
